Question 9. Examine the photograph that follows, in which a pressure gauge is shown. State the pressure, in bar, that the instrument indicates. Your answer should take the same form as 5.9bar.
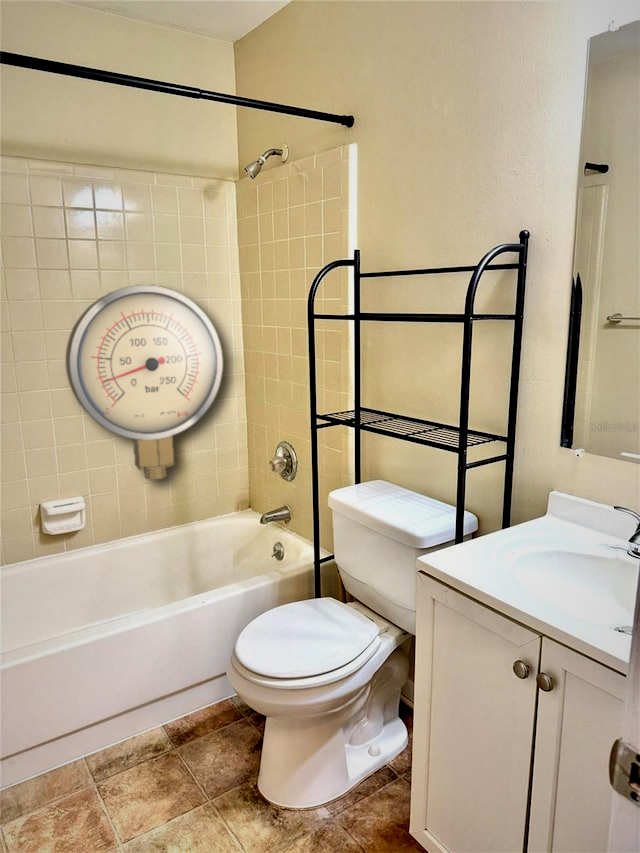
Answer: 25bar
